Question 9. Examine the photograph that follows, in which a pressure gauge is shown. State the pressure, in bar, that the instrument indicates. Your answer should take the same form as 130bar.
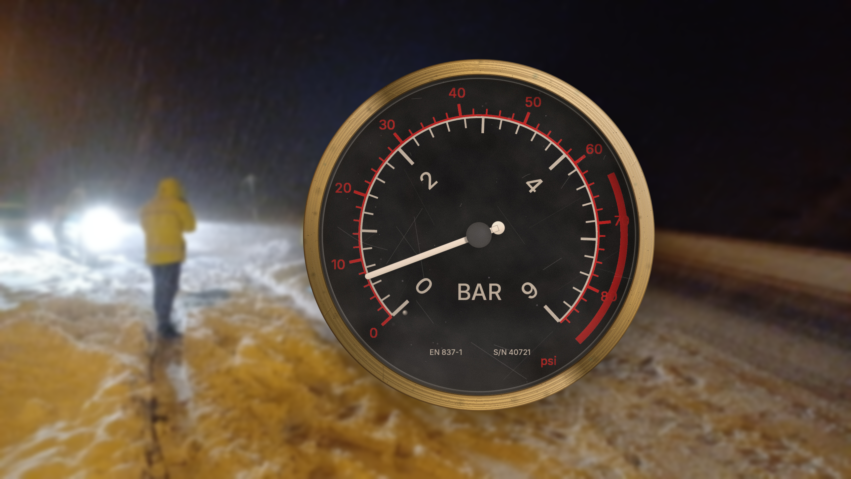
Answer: 0.5bar
